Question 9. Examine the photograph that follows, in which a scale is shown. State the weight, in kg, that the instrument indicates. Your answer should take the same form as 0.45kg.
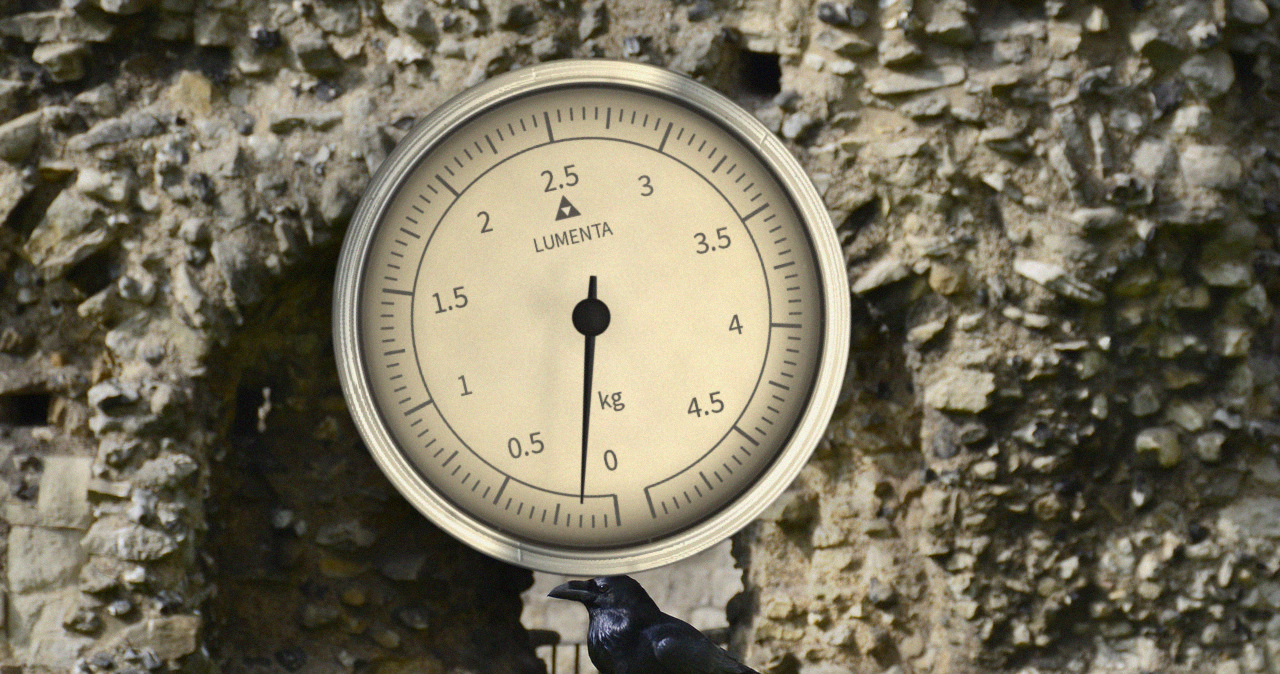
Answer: 0.15kg
